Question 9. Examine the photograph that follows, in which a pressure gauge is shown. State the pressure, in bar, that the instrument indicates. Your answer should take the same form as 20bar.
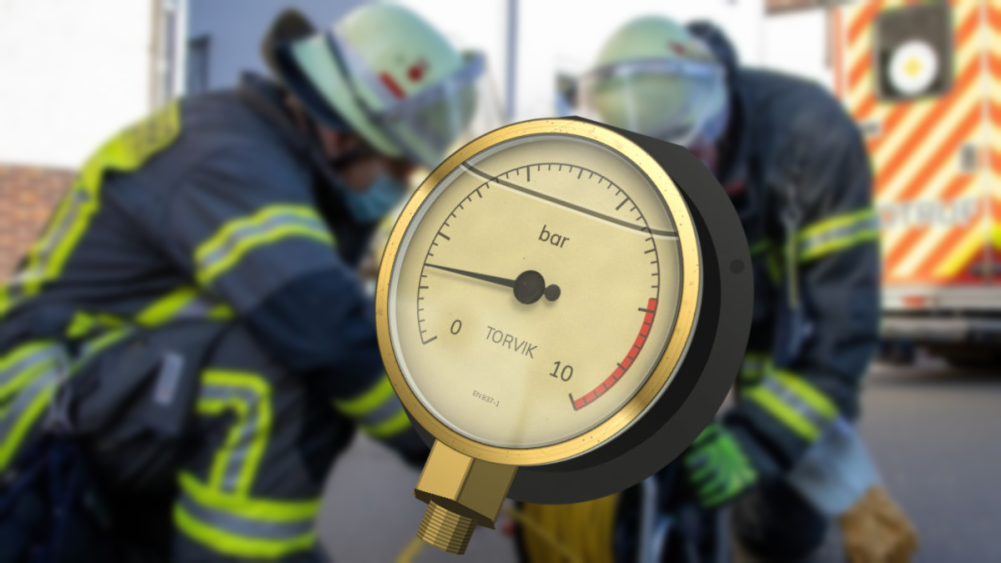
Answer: 1.4bar
